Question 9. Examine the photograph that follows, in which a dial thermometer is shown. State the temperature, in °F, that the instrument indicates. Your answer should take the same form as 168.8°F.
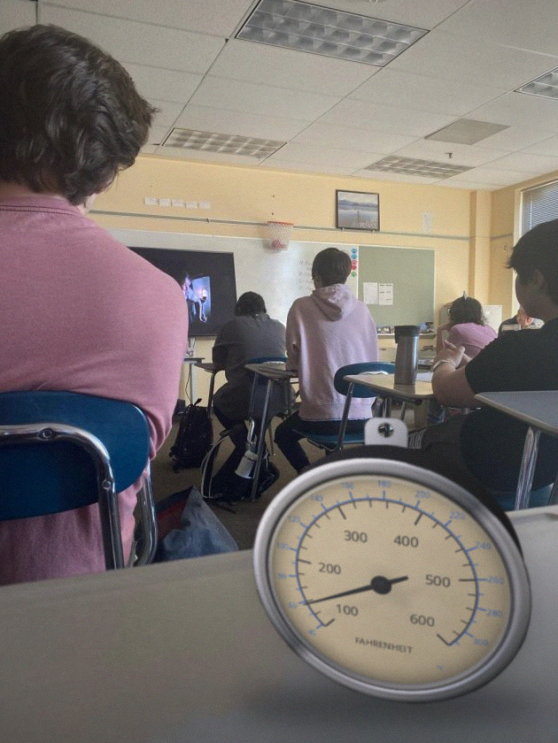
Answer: 140°F
